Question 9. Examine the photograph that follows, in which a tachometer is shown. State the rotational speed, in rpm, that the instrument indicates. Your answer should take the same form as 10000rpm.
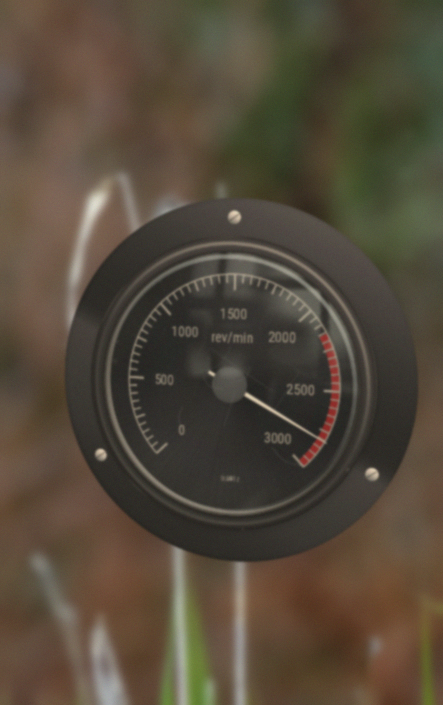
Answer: 2800rpm
